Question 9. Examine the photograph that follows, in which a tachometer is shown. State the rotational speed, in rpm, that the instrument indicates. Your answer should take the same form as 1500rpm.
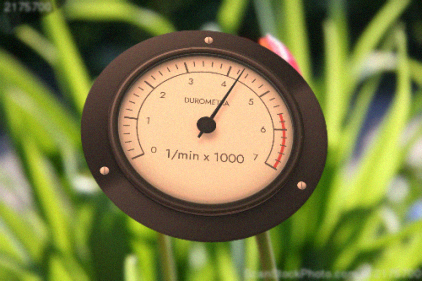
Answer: 4300rpm
